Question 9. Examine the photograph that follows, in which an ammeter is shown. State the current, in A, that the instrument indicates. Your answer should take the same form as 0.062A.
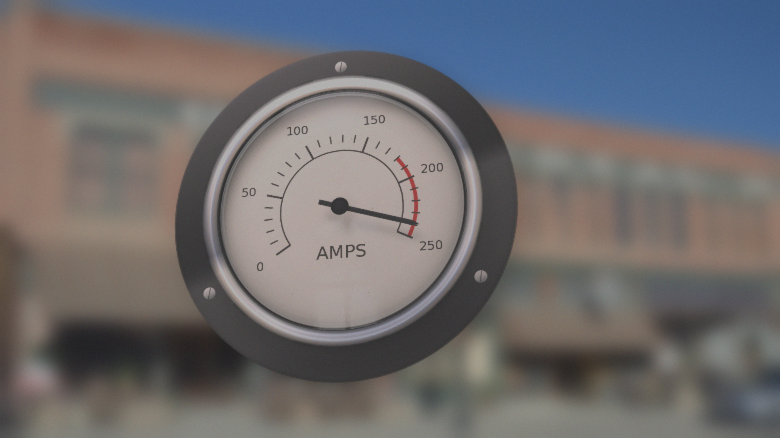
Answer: 240A
